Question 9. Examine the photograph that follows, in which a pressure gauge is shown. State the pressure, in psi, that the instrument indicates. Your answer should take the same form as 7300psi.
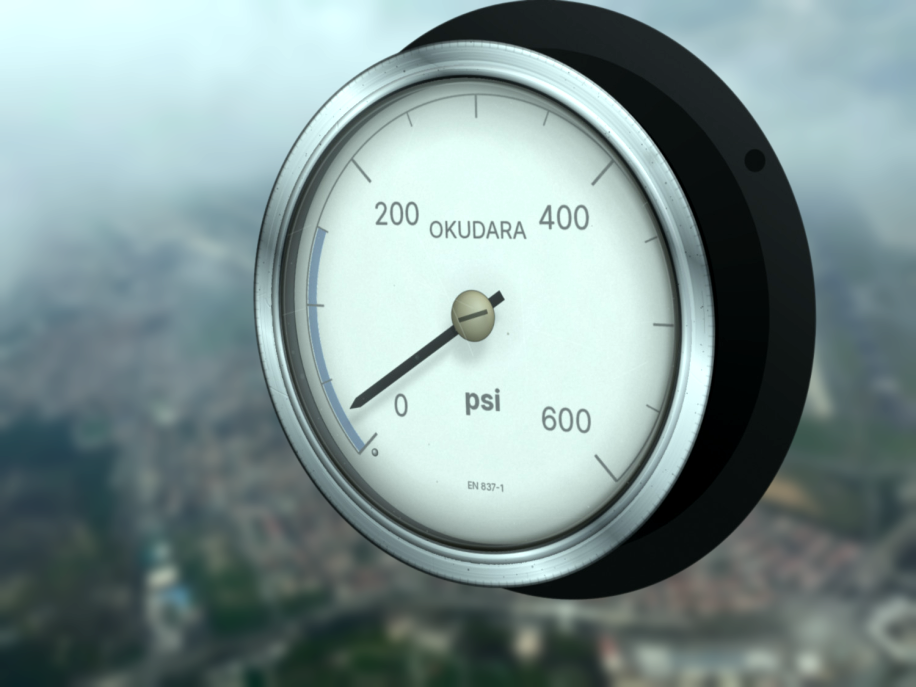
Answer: 25psi
